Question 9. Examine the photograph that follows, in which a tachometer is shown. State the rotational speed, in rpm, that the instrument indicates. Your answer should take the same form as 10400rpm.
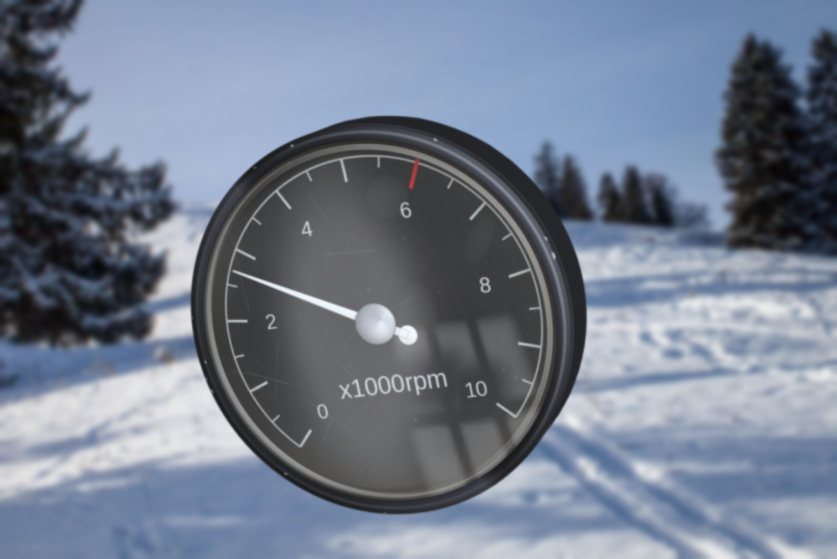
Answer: 2750rpm
